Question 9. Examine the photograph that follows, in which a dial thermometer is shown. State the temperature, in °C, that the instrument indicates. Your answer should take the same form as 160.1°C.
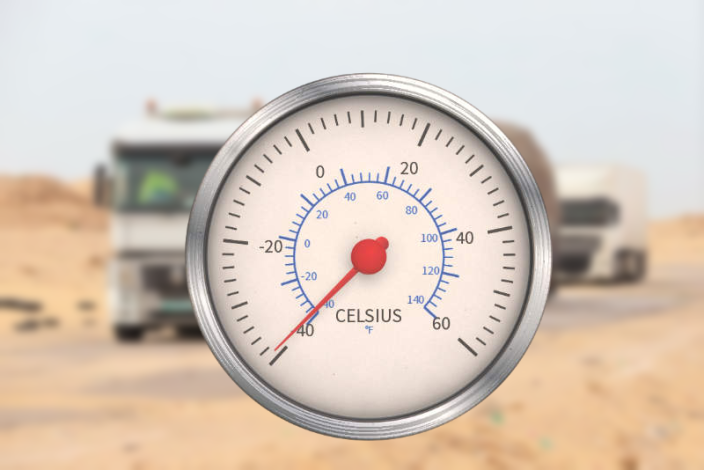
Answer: -39°C
